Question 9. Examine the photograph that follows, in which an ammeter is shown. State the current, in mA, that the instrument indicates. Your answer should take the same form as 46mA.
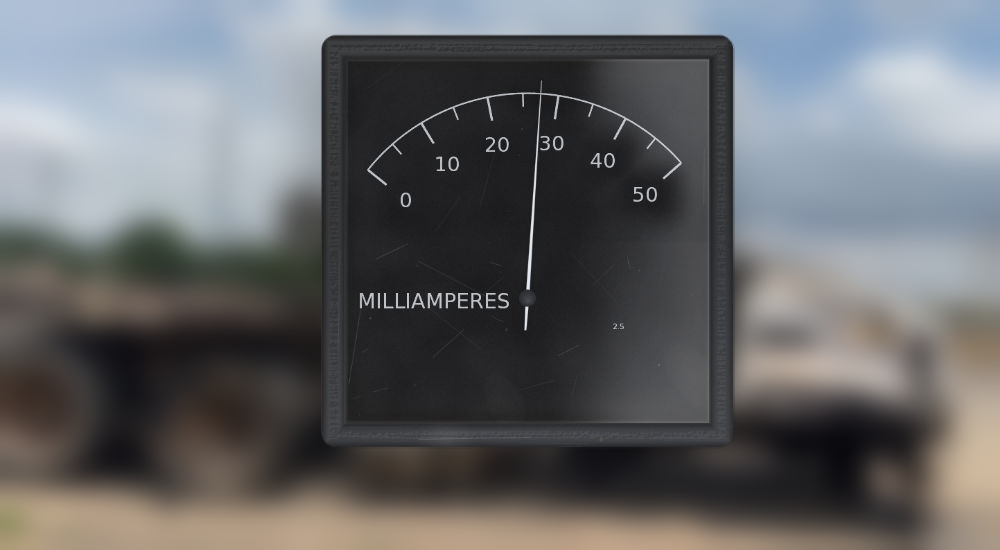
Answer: 27.5mA
